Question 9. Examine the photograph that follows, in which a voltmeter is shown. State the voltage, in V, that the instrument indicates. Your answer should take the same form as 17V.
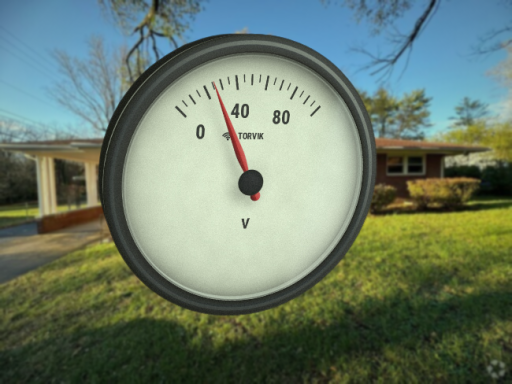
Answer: 25V
